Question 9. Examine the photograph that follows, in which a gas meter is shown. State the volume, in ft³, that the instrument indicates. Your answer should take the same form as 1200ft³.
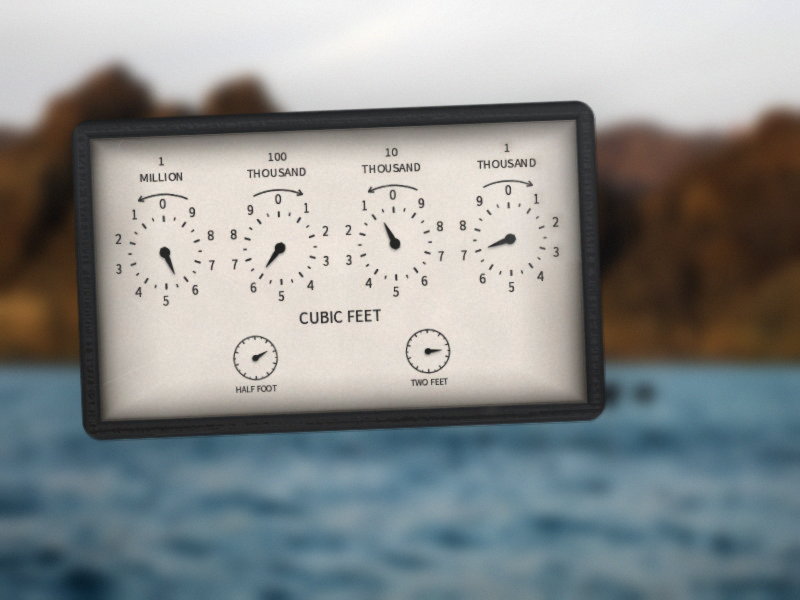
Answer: 560700ft³
